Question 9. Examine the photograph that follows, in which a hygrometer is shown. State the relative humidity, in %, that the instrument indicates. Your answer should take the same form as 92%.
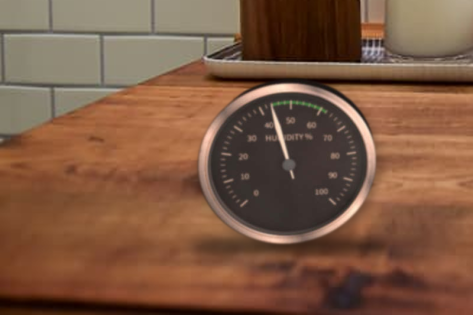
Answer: 44%
